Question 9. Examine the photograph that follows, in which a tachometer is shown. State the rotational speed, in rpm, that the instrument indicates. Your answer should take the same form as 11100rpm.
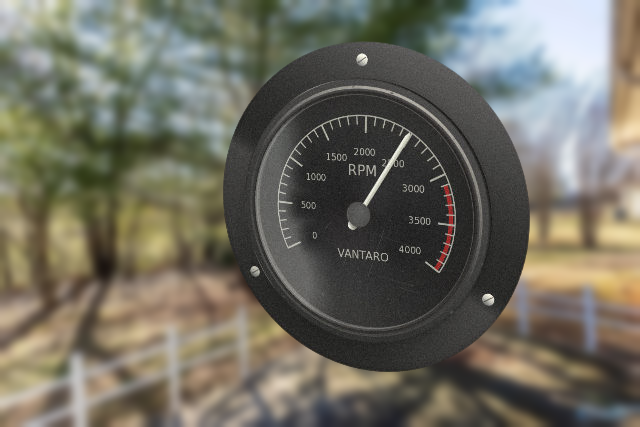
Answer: 2500rpm
